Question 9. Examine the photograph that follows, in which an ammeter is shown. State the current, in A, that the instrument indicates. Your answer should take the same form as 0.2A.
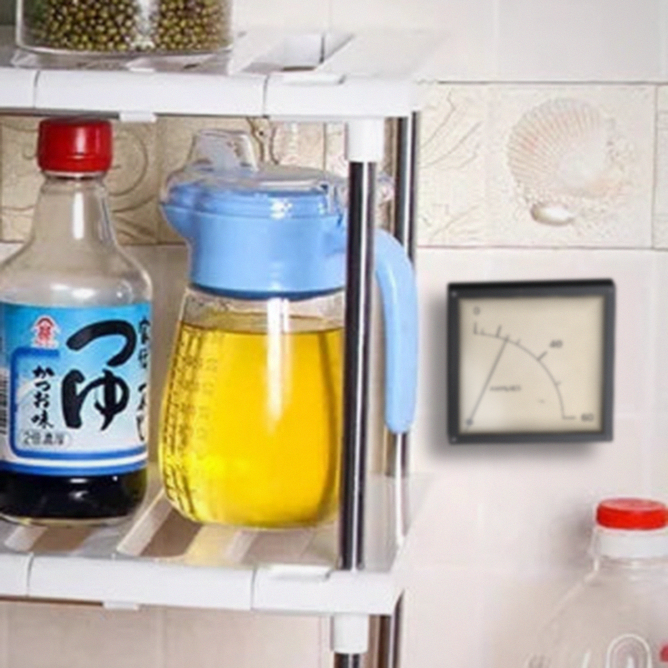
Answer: 25A
